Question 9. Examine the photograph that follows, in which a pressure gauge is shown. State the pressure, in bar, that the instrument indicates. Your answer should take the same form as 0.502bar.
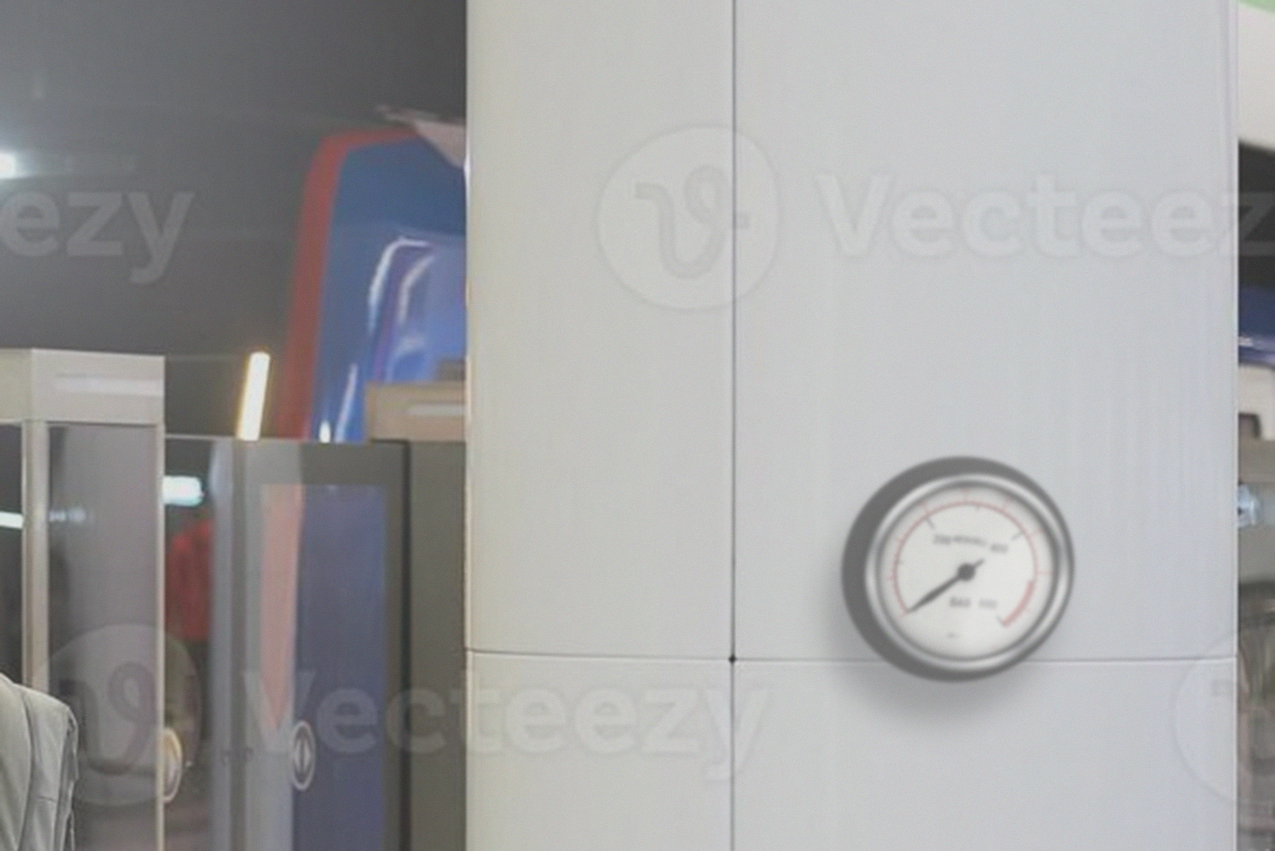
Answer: 0bar
